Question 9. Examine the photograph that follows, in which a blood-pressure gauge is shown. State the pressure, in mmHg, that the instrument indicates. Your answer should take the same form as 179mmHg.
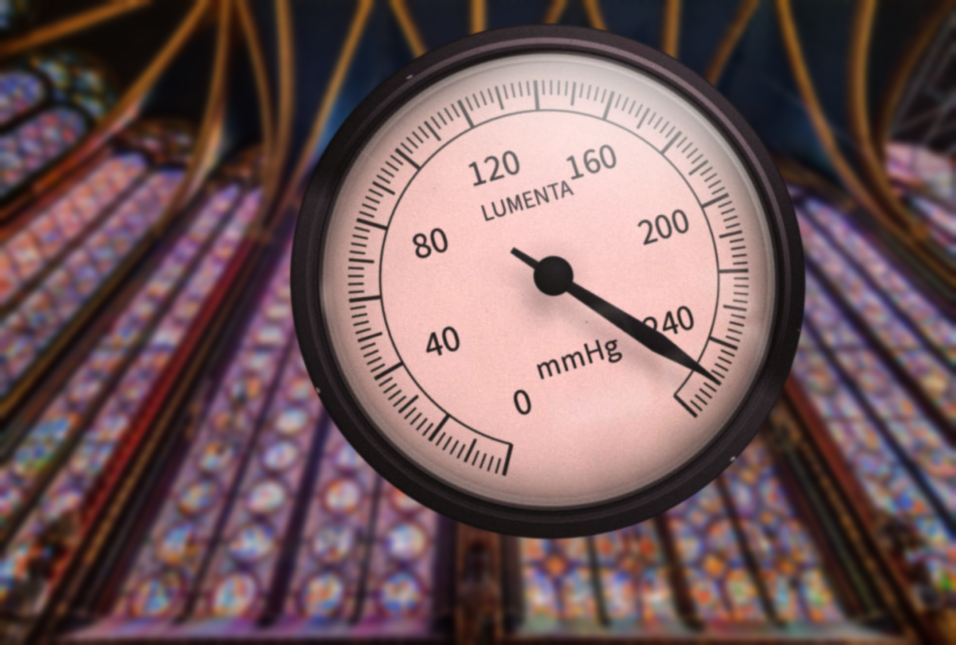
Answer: 250mmHg
